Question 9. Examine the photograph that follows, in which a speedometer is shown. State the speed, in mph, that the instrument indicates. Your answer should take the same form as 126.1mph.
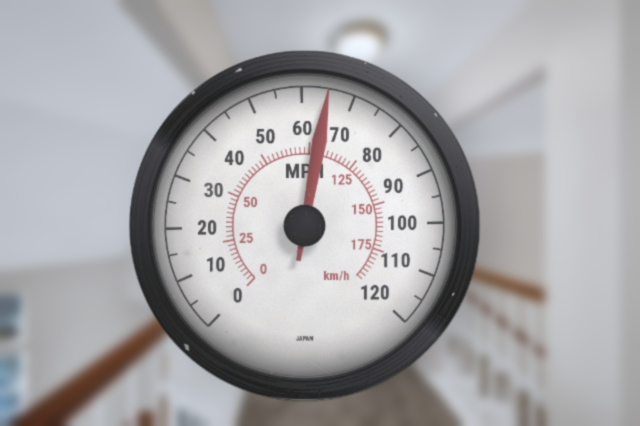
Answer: 65mph
